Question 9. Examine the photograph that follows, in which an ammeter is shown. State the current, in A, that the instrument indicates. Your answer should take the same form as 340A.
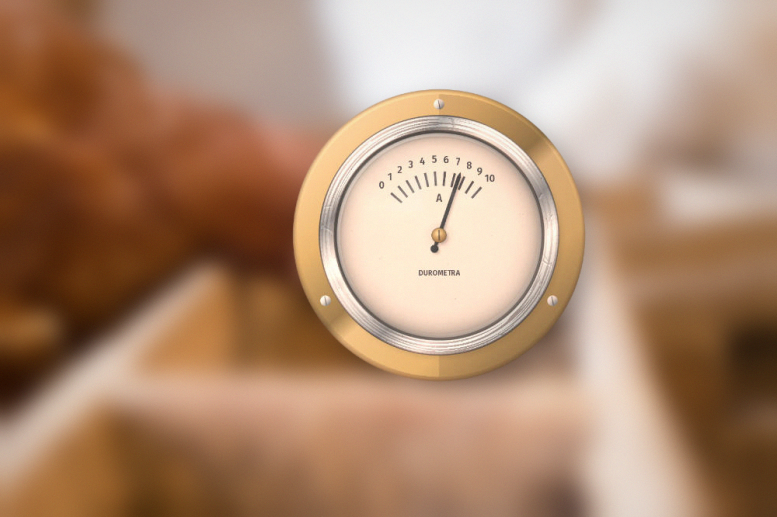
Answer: 7.5A
